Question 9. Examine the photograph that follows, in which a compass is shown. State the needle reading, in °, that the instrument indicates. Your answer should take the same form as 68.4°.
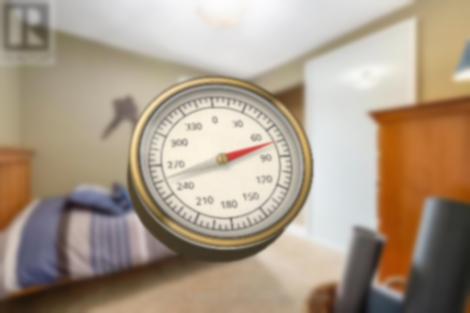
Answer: 75°
